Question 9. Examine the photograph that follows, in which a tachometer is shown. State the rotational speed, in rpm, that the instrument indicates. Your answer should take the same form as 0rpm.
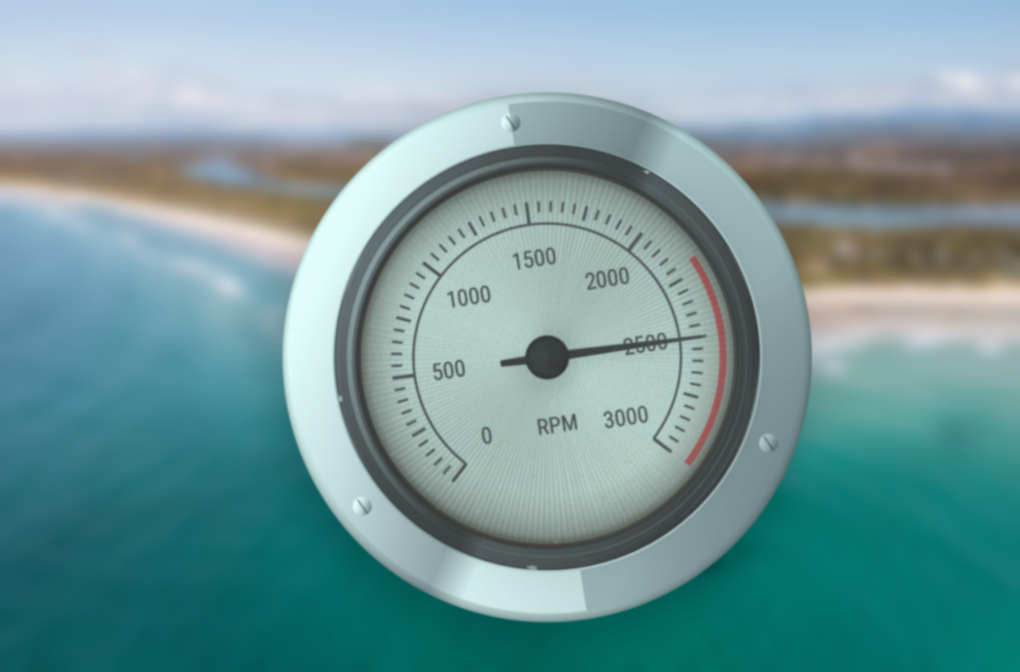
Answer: 2500rpm
